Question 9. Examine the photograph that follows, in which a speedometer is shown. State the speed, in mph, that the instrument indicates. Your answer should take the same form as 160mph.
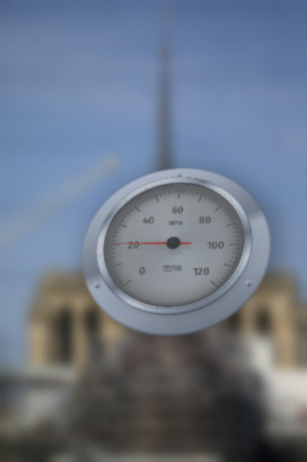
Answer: 20mph
